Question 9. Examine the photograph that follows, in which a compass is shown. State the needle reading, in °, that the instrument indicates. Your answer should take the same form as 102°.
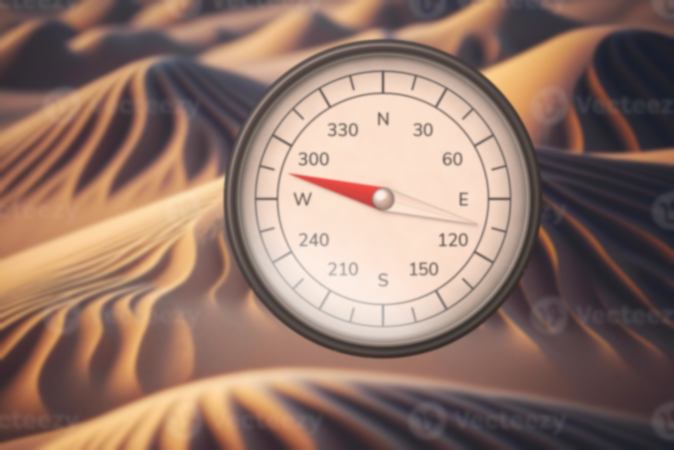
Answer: 285°
